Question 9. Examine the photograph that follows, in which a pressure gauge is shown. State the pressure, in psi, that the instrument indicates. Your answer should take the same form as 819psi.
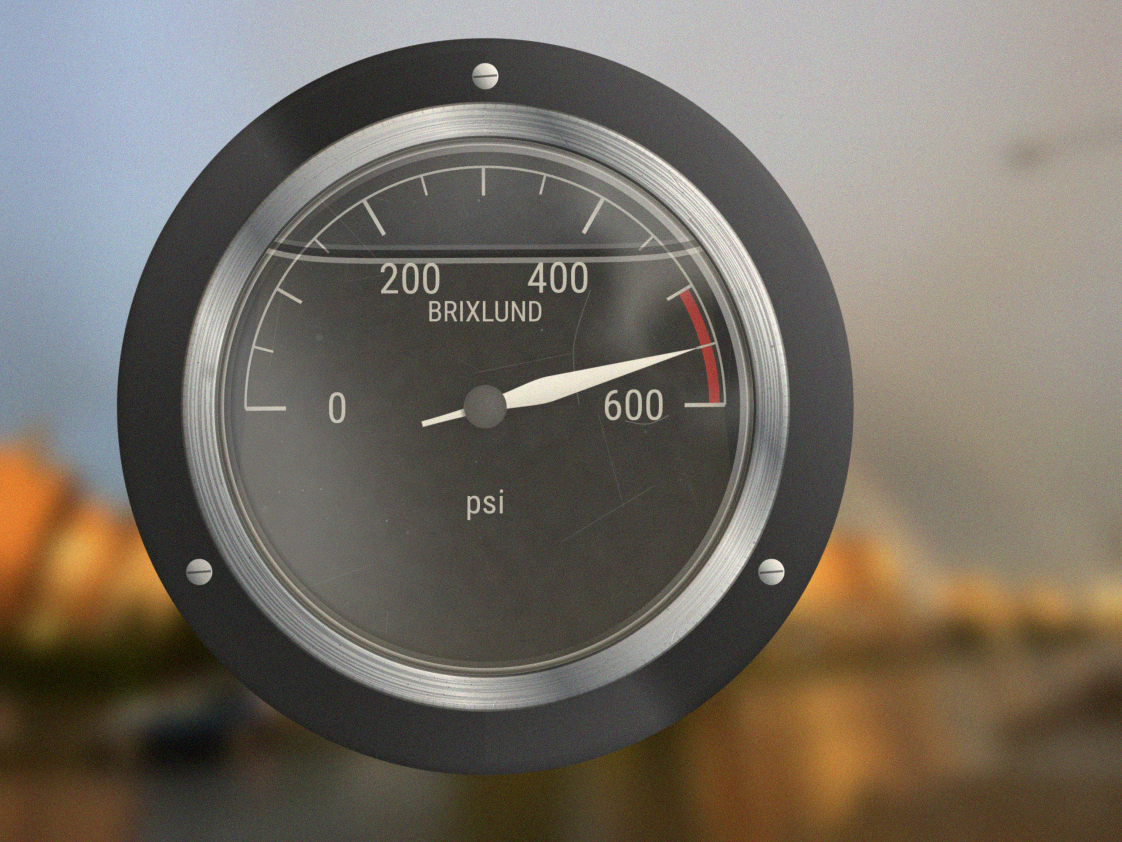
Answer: 550psi
